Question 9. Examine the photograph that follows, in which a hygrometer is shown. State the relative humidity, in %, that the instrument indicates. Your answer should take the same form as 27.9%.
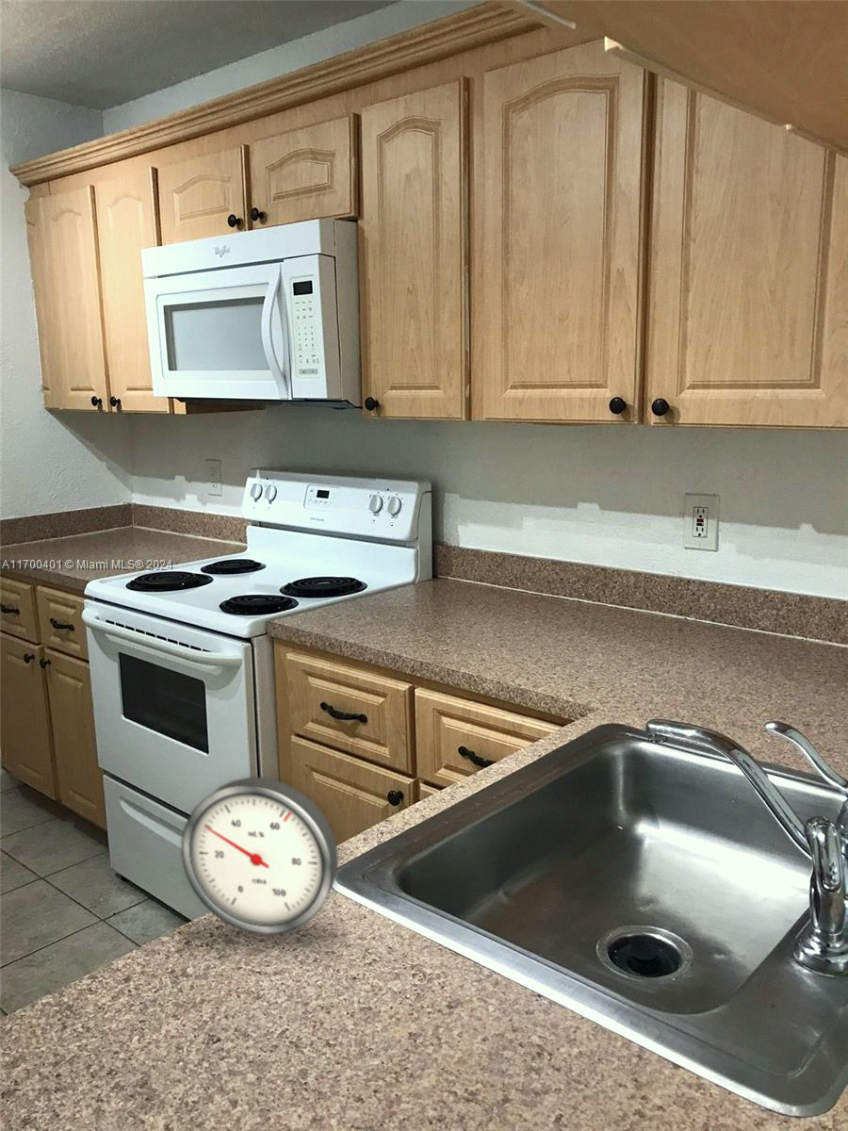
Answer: 30%
